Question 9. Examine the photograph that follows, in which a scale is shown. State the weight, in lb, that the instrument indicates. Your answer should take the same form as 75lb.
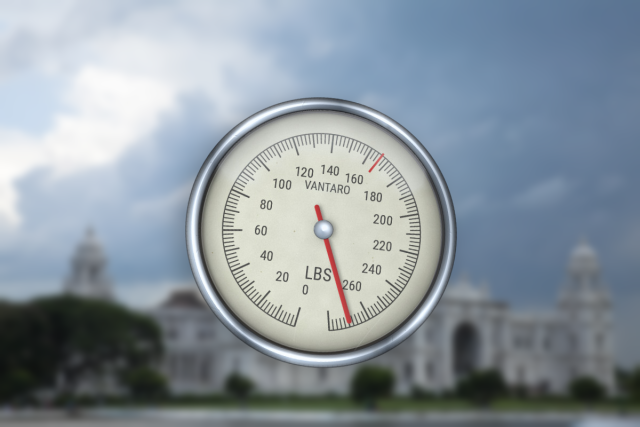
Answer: 270lb
